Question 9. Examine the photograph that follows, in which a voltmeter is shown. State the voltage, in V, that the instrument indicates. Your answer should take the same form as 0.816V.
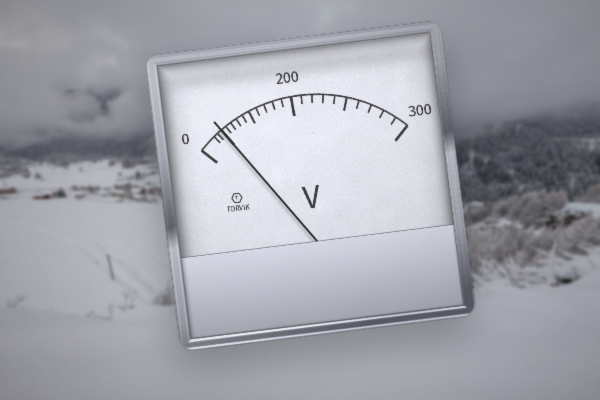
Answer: 100V
